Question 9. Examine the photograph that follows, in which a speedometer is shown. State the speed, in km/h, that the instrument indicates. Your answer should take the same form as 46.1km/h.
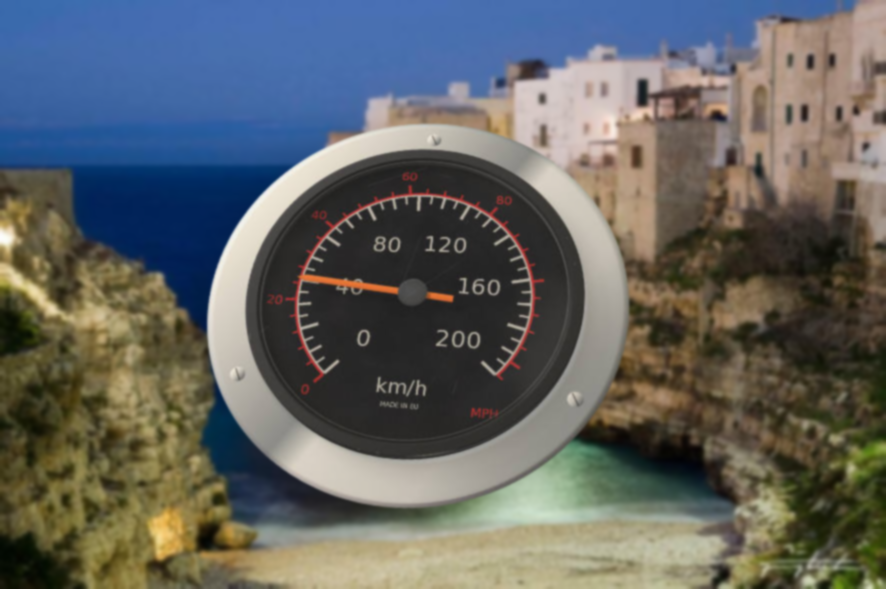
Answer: 40km/h
